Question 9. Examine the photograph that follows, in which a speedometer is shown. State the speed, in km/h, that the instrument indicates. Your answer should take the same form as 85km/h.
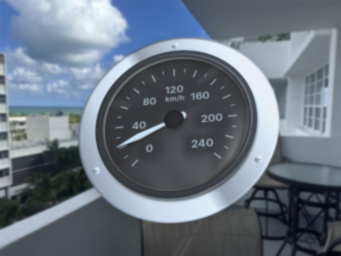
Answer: 20km/h
